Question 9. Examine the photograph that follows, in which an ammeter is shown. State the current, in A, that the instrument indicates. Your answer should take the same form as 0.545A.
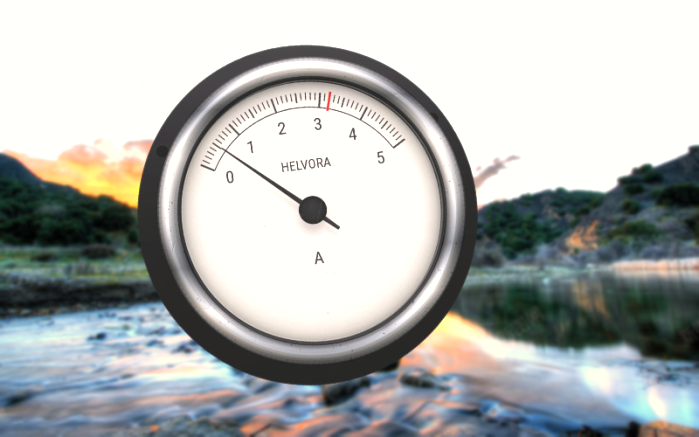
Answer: 0.5A
